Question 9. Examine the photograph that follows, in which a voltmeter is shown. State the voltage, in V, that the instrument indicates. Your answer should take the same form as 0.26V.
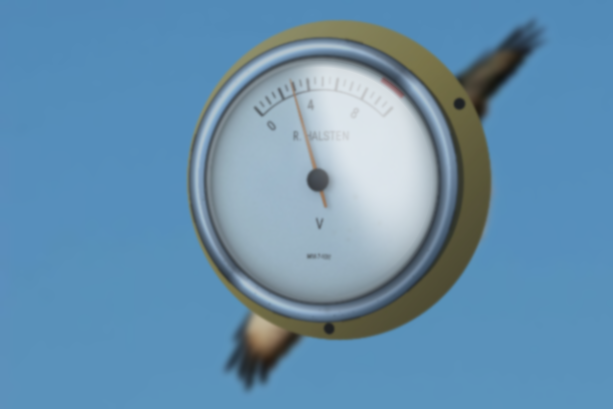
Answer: 3V
